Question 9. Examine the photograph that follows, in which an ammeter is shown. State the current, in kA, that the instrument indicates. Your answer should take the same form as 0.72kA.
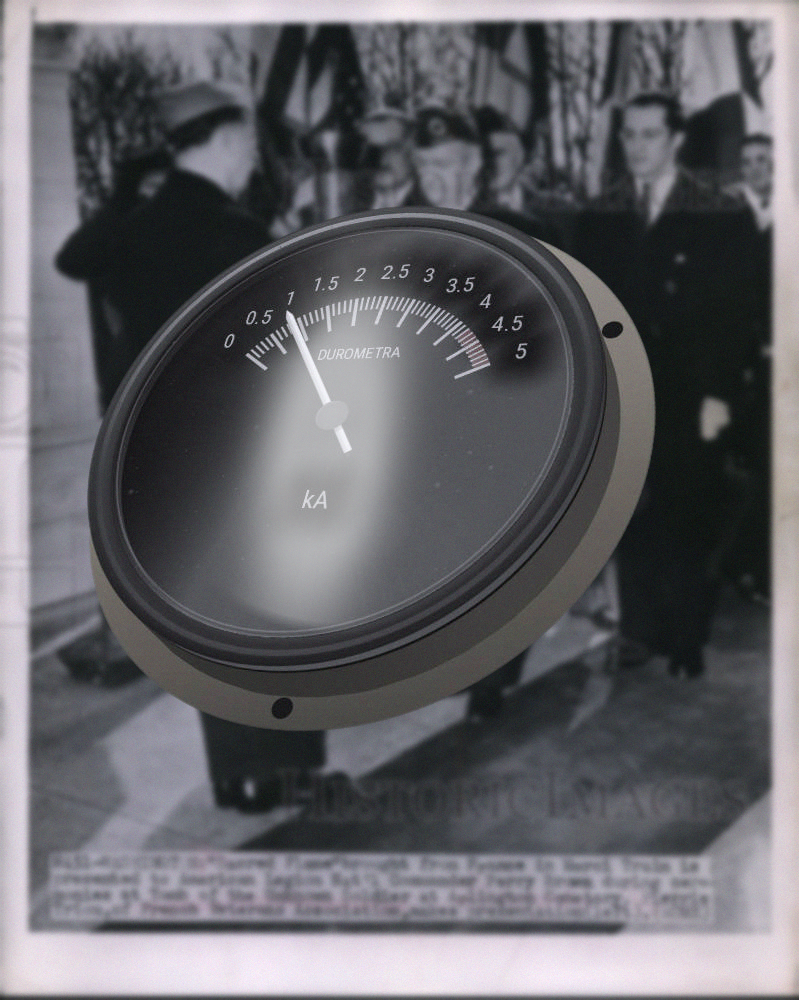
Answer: 0.9kA
